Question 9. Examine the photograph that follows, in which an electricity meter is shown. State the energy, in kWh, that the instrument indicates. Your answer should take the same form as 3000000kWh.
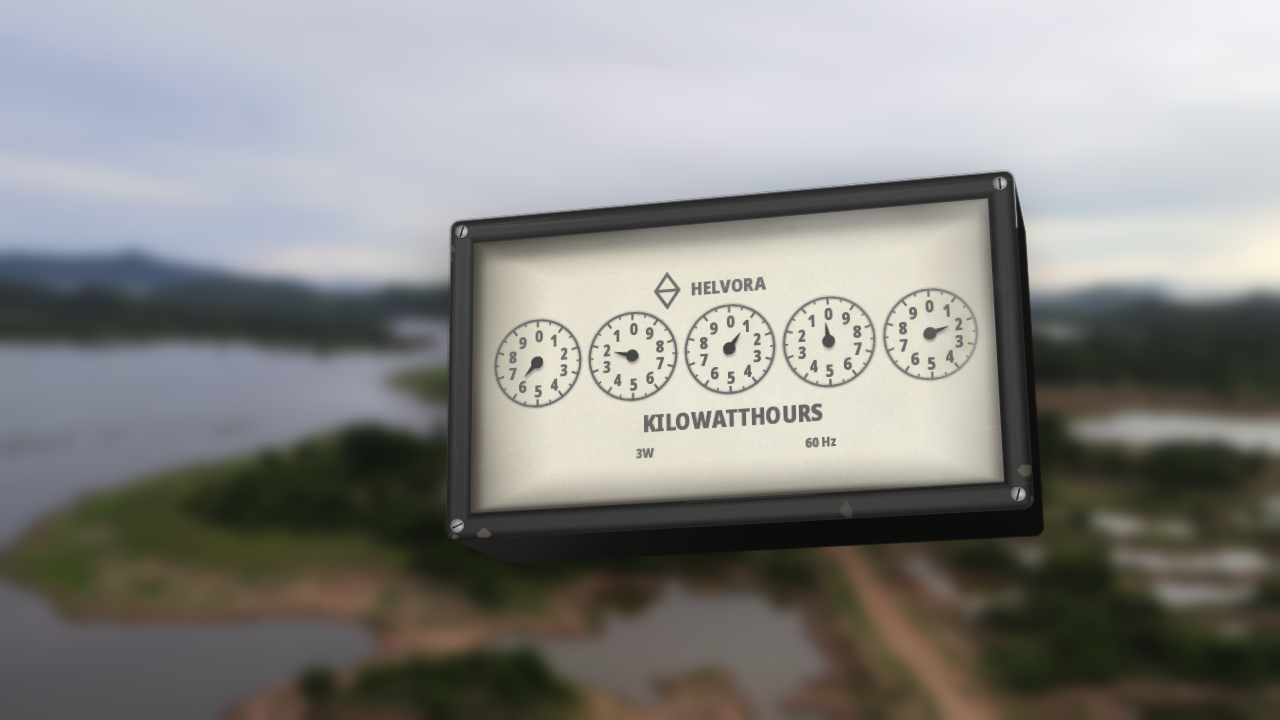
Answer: 62102kWh
